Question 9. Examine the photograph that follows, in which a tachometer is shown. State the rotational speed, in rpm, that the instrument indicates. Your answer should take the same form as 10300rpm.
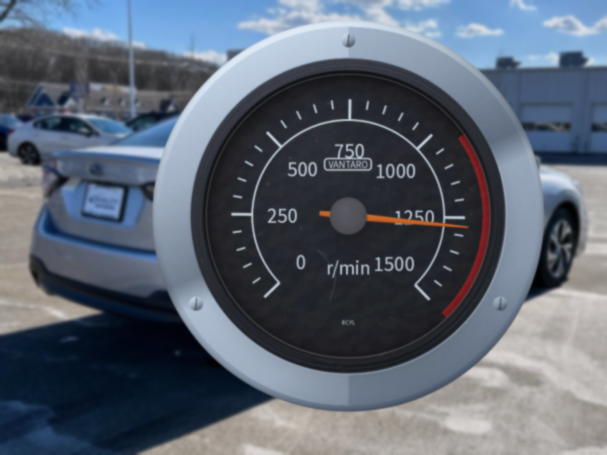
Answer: 1275rpm
